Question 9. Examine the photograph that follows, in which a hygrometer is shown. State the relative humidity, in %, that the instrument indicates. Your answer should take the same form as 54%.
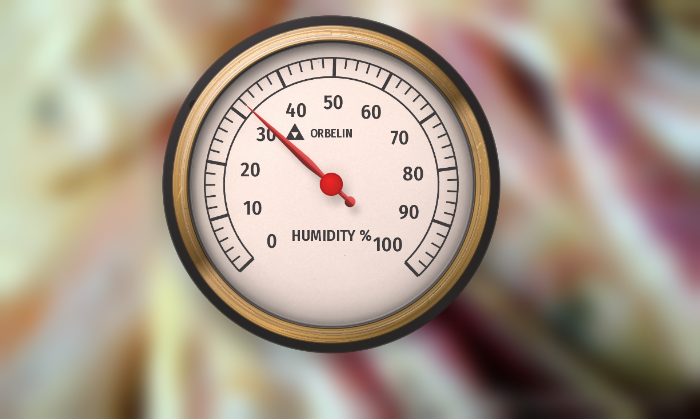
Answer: 32%
